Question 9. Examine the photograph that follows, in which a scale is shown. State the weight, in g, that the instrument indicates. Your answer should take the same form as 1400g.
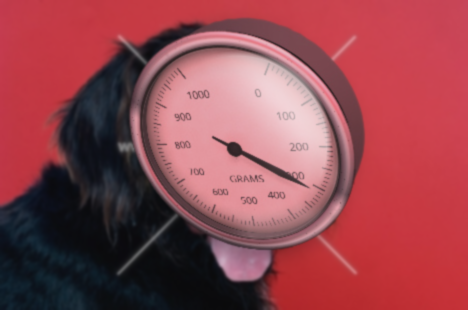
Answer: 300g
